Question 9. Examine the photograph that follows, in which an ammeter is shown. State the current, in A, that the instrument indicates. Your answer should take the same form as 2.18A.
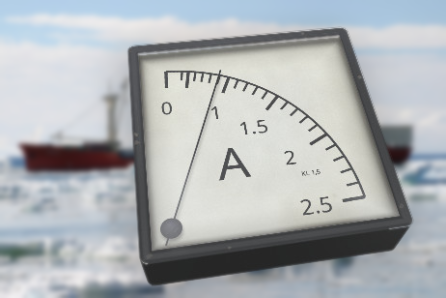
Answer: 0.9A
